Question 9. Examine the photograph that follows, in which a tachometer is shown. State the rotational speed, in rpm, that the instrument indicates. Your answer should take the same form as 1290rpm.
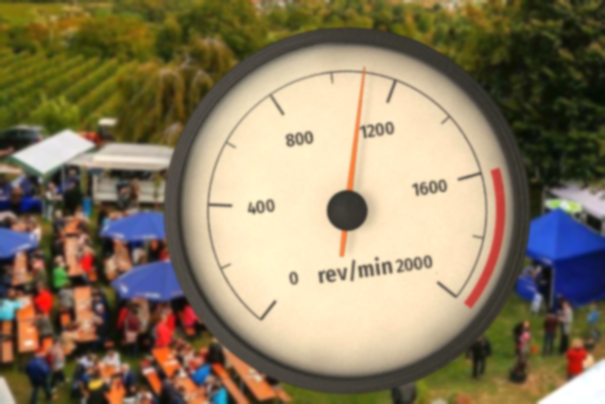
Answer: 1100rpm
